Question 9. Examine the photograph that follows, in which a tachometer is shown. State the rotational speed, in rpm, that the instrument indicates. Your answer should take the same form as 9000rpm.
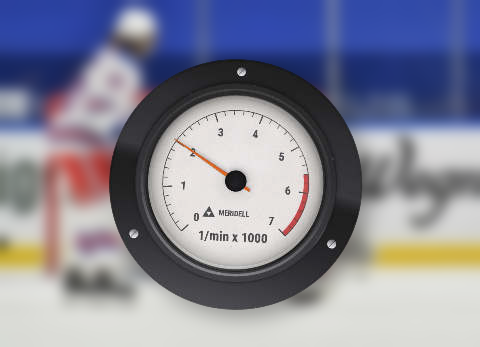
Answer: 2000rpm
